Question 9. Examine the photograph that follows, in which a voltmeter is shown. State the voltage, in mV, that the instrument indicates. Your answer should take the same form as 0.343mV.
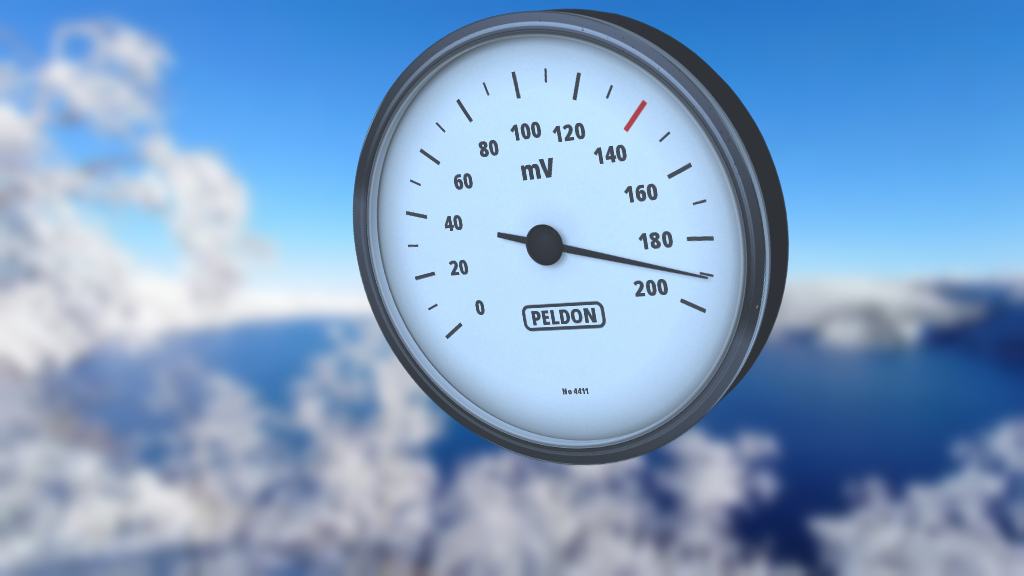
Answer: 190mV
